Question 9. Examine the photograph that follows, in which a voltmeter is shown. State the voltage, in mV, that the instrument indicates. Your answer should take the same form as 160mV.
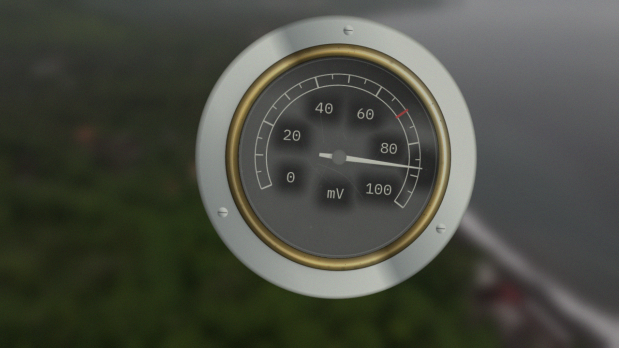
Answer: 87.5mV
